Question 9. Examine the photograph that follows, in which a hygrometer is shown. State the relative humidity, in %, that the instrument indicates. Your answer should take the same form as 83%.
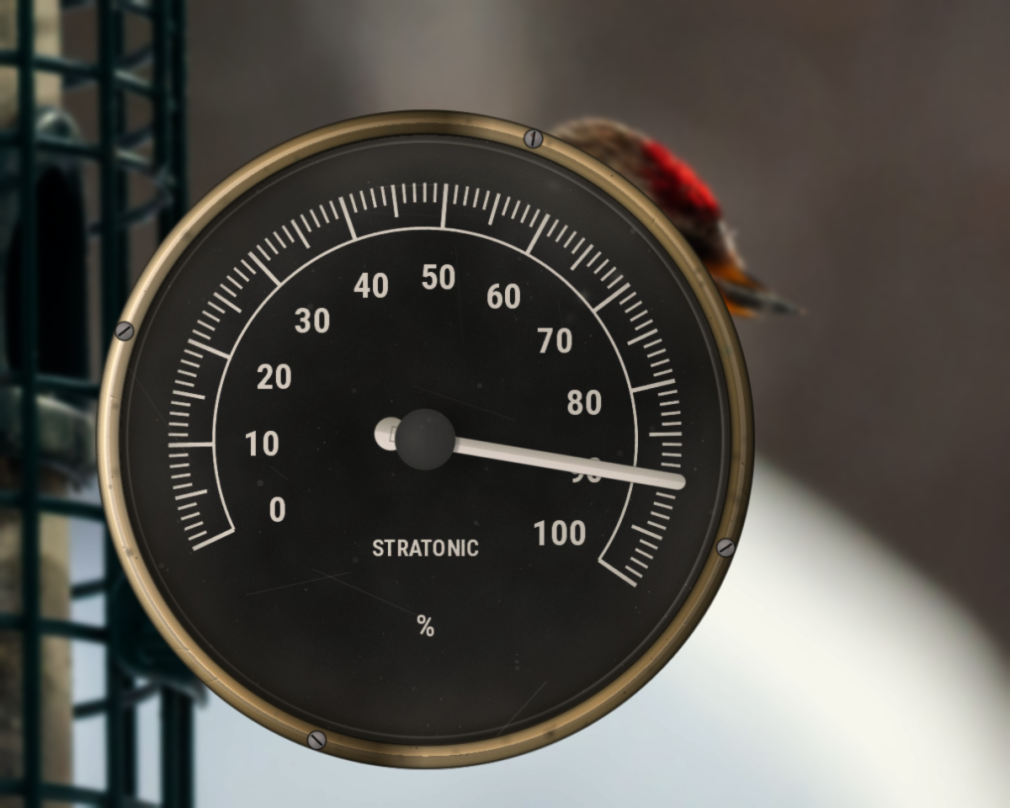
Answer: 89.5%
